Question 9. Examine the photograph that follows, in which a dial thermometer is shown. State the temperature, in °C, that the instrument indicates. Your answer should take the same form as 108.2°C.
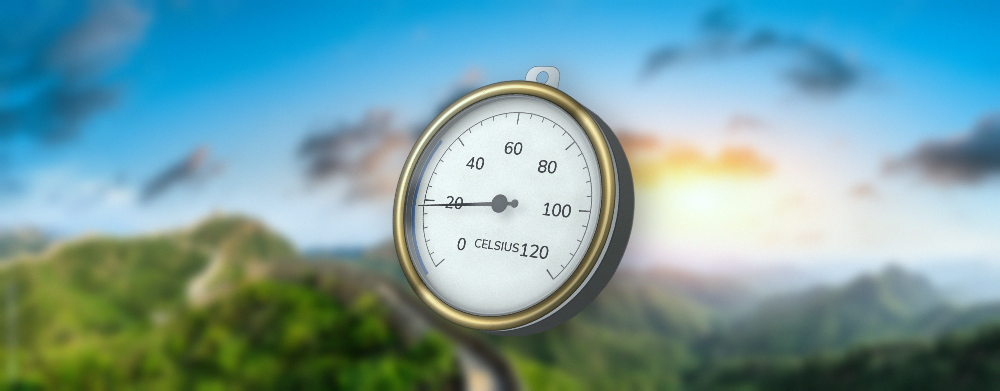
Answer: 18°C
